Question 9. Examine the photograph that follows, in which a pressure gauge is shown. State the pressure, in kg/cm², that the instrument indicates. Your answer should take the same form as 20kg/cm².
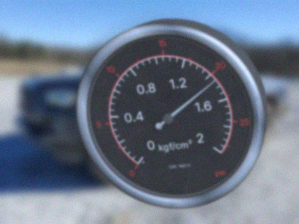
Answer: 1.45kg/cm²
